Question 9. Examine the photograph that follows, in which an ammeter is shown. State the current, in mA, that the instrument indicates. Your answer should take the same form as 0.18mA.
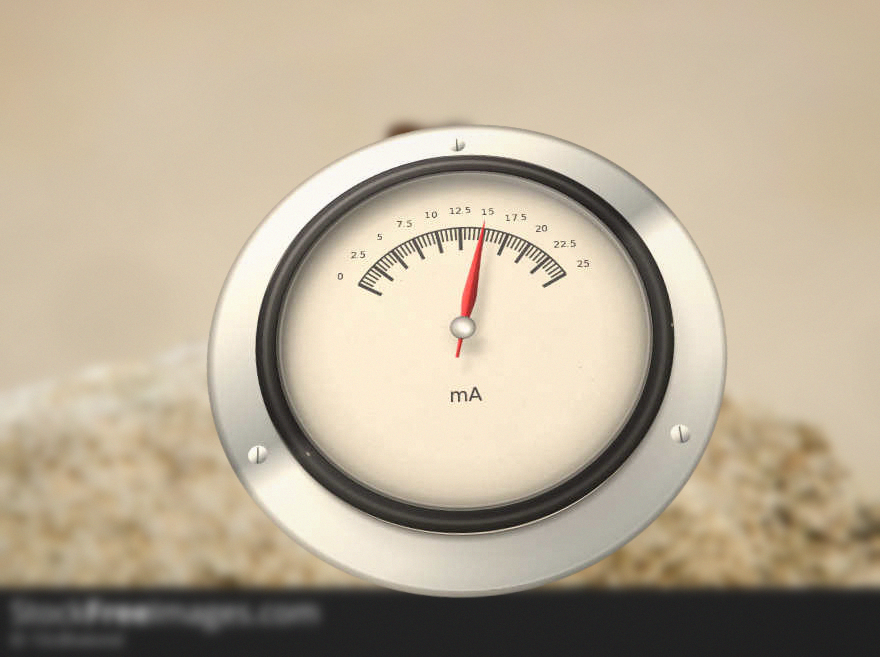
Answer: 15mA
